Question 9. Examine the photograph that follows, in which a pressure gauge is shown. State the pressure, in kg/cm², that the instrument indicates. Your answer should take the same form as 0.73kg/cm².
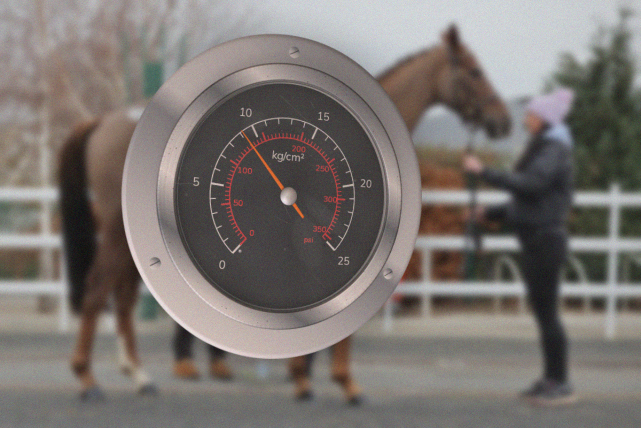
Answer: 9kg/cm²
